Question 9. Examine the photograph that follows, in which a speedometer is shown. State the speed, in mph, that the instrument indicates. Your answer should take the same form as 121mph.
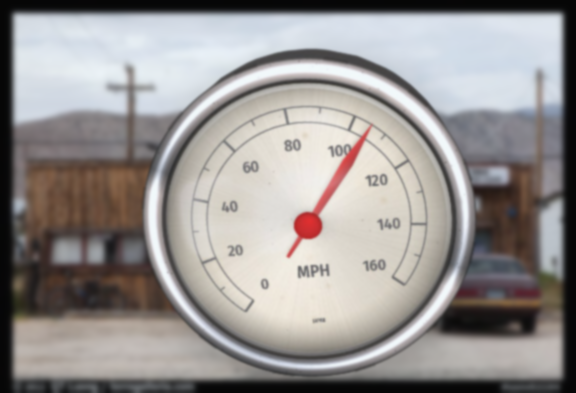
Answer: 105mph
